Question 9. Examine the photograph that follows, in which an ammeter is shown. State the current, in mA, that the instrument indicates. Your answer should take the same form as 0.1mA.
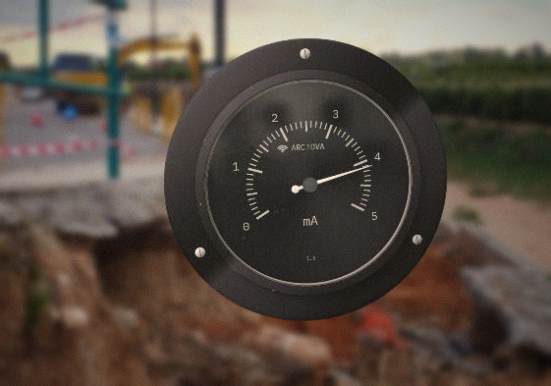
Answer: 4.1mA
